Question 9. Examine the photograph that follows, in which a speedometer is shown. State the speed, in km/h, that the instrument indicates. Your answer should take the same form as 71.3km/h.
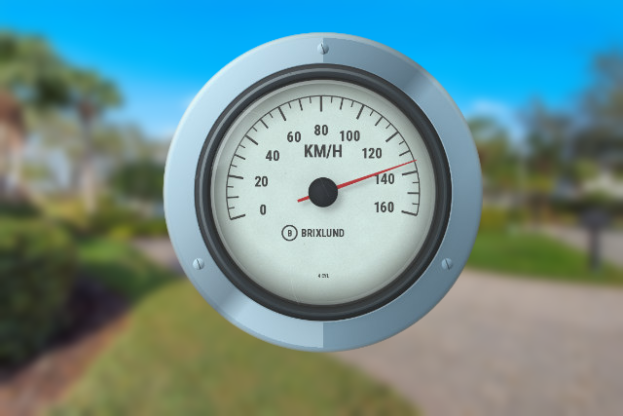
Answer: 135km/h
